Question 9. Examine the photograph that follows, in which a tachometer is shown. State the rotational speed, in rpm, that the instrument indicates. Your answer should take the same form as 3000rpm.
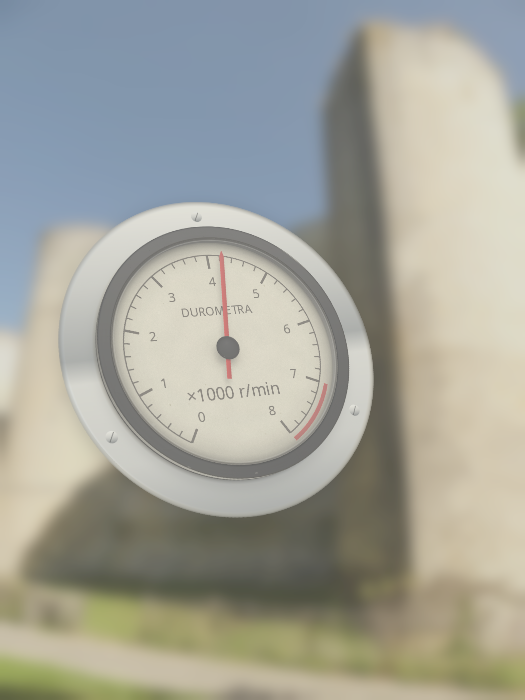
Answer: 4200rpm
